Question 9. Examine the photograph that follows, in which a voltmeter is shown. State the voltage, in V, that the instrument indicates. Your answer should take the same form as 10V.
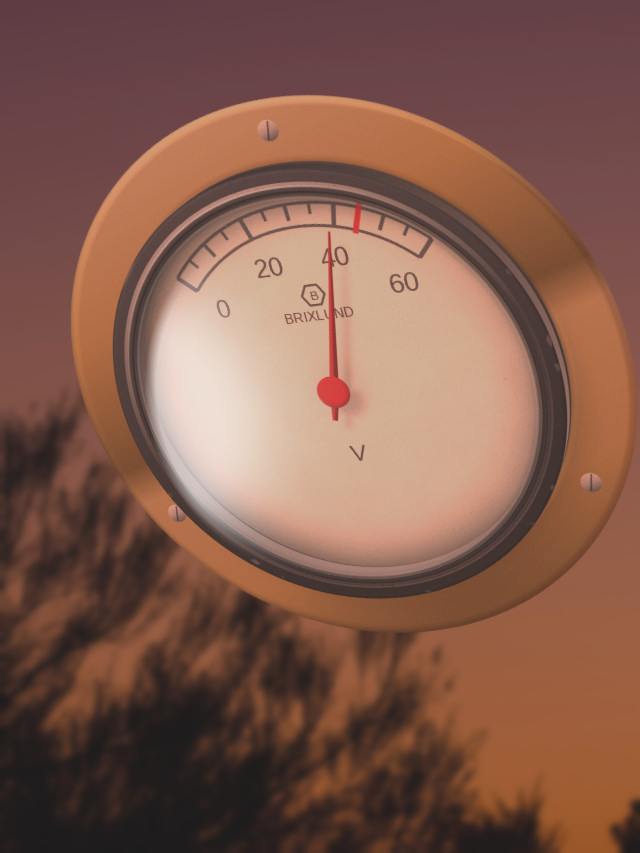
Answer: 40V
